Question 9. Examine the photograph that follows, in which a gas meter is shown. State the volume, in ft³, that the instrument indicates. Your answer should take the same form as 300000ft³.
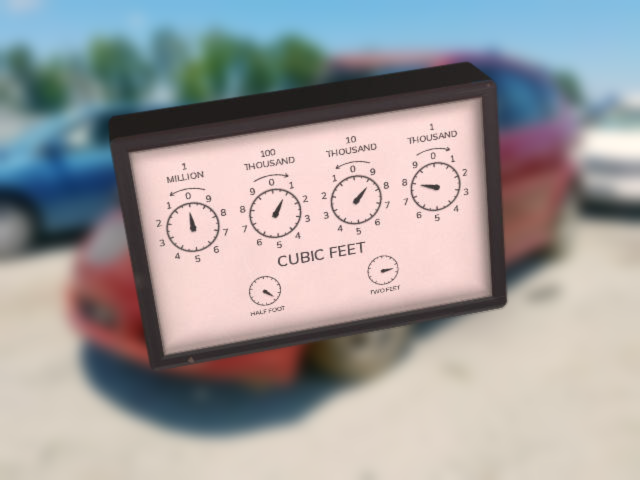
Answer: 8800ft³
